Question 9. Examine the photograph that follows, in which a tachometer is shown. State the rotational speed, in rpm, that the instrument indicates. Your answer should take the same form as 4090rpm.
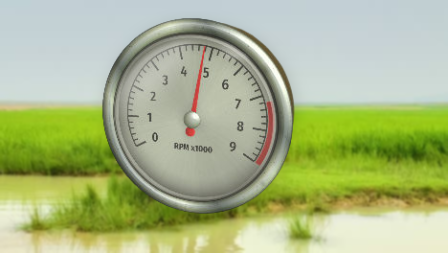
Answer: 4800rpm
